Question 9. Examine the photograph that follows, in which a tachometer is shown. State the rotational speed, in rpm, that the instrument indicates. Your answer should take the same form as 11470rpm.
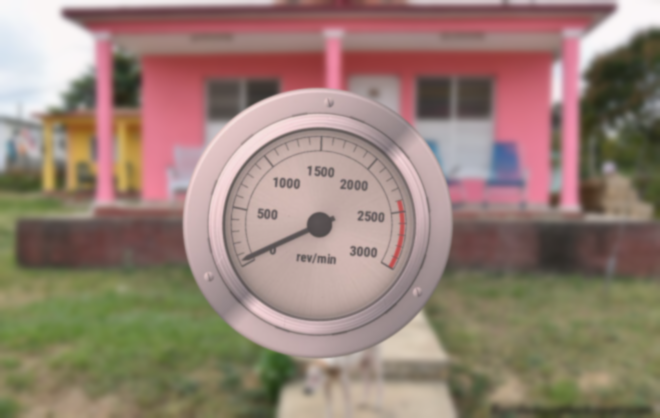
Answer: 50rpm
